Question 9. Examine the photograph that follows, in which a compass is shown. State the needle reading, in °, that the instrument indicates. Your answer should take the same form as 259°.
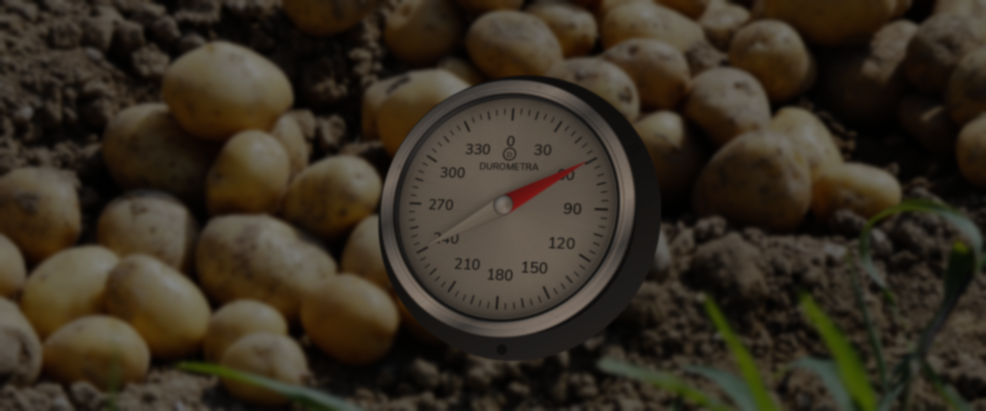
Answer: 60°
